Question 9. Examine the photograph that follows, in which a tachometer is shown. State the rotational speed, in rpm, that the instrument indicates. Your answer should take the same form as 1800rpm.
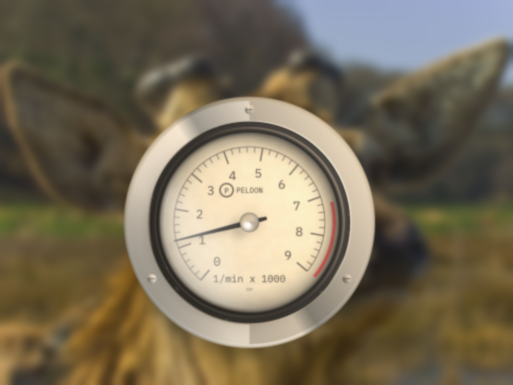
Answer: 1200rpm
